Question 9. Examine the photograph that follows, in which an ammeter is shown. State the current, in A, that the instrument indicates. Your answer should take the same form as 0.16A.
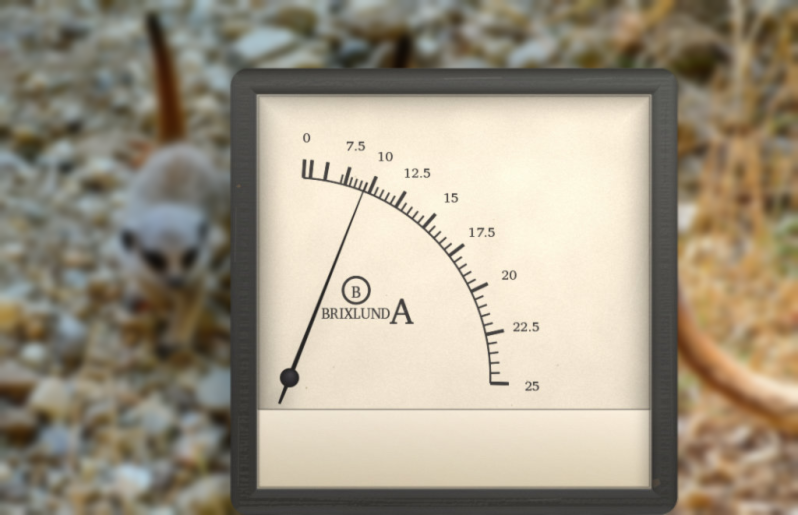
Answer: 9.5A
